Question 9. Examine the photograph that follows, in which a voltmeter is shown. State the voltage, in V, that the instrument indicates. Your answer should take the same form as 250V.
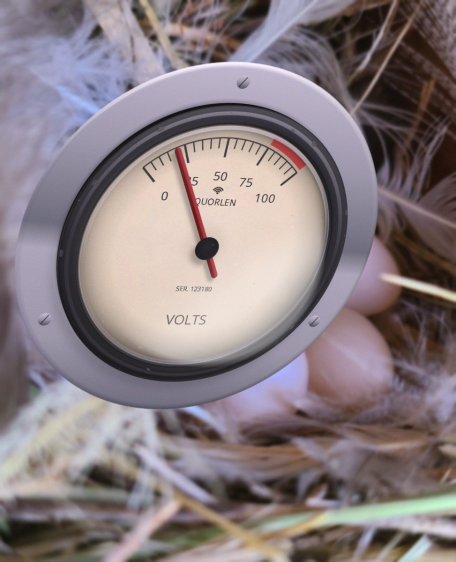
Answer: 20V
